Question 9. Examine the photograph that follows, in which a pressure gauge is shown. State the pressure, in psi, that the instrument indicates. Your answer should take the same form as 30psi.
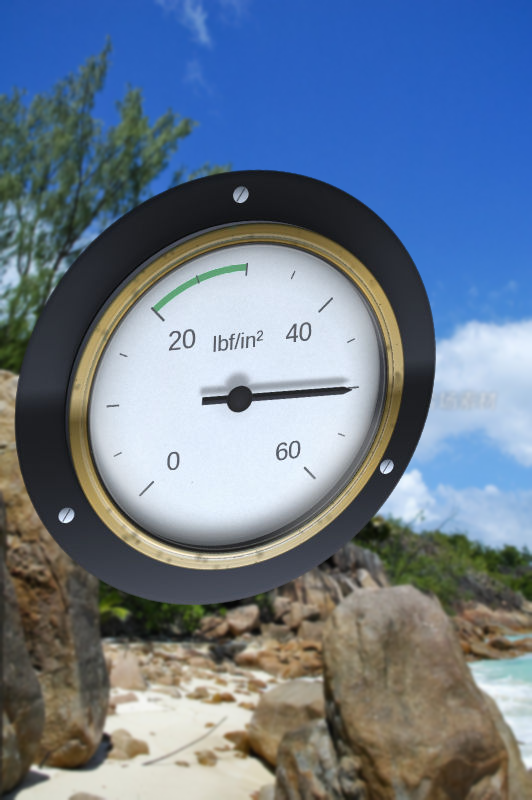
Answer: 50psi
